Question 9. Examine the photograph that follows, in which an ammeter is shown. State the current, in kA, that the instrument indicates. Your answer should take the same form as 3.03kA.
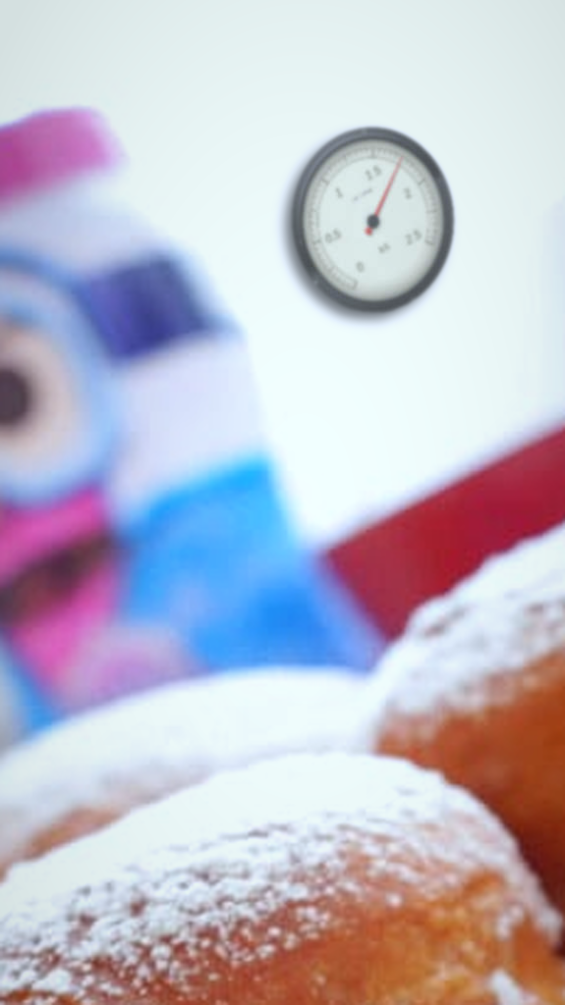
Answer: 1.75kA
